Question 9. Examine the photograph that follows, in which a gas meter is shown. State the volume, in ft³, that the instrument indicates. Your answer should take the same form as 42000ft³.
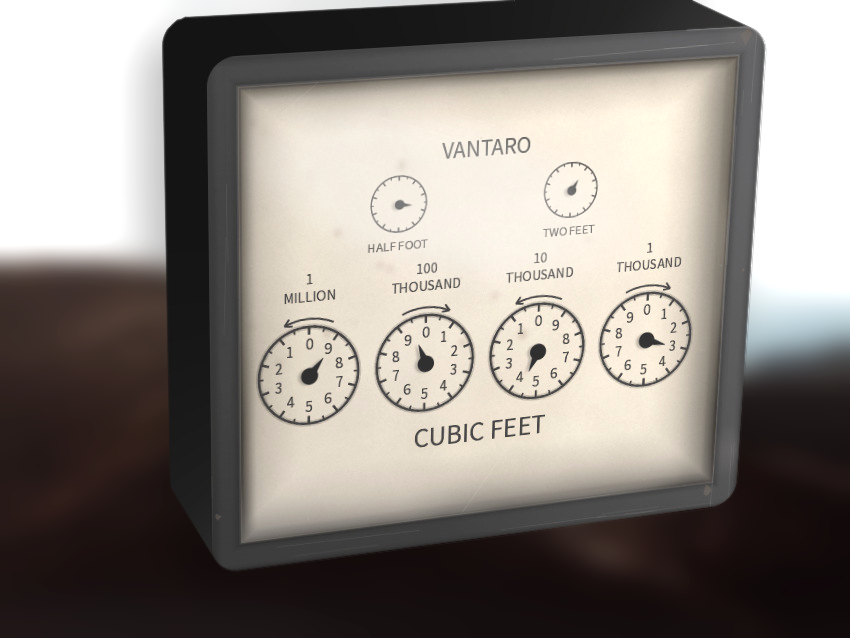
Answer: 894300ft³
